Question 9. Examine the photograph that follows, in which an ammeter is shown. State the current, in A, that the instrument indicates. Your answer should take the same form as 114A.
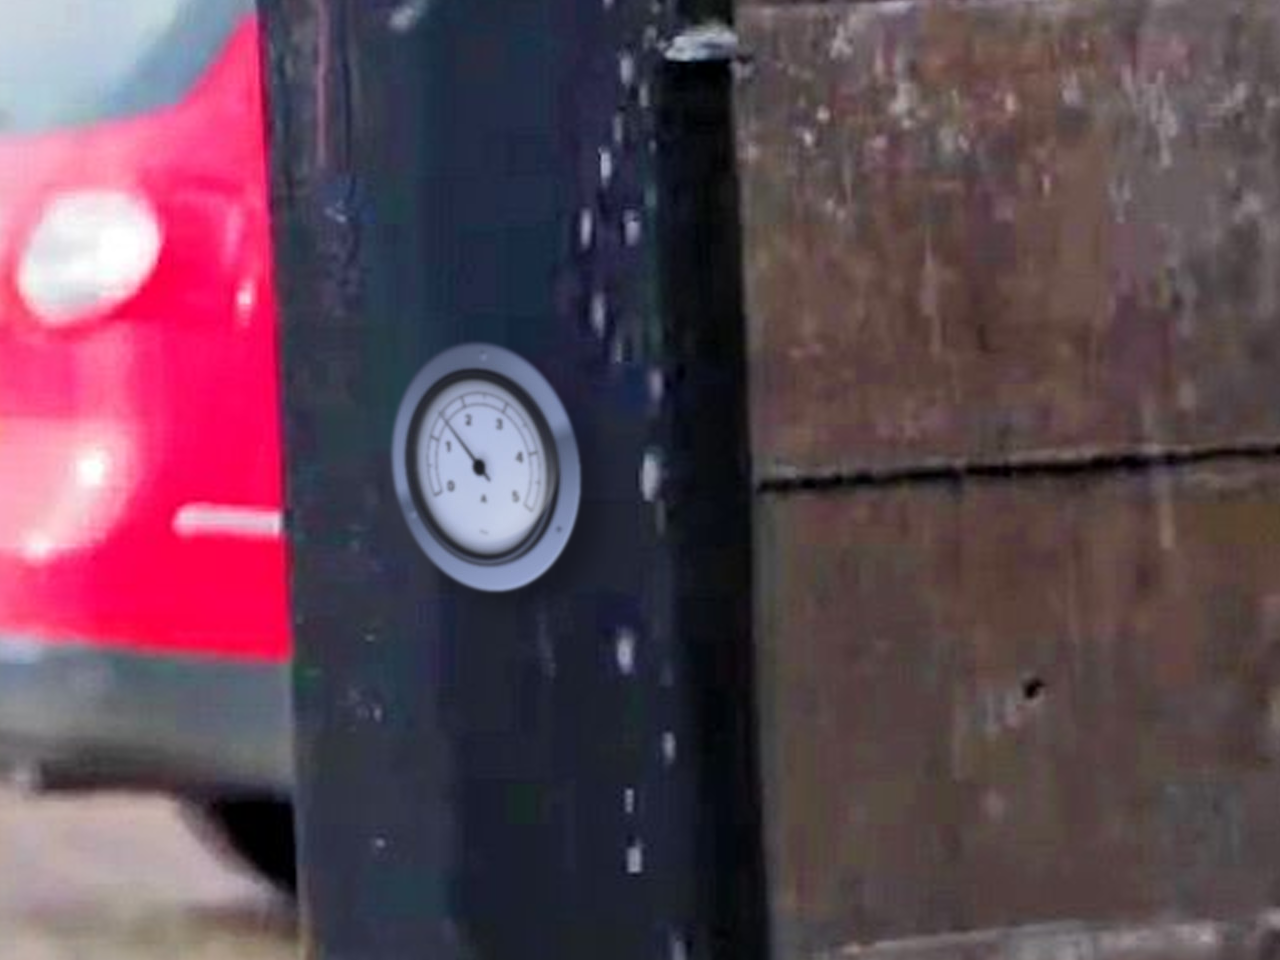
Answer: 1.5A
